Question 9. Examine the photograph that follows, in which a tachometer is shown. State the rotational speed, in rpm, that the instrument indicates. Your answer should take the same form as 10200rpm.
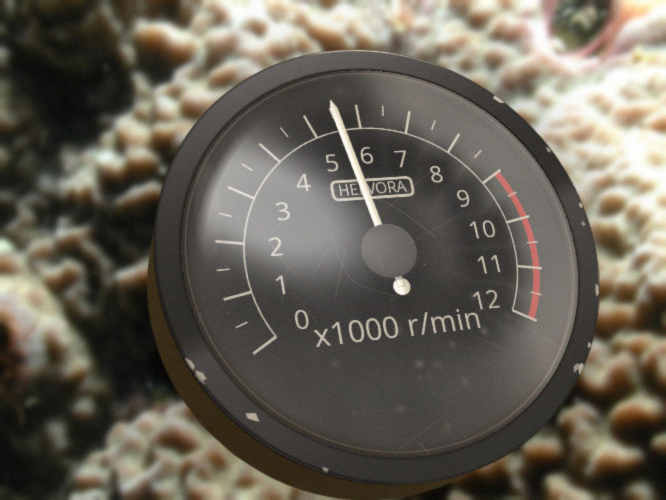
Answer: 5500rpm
